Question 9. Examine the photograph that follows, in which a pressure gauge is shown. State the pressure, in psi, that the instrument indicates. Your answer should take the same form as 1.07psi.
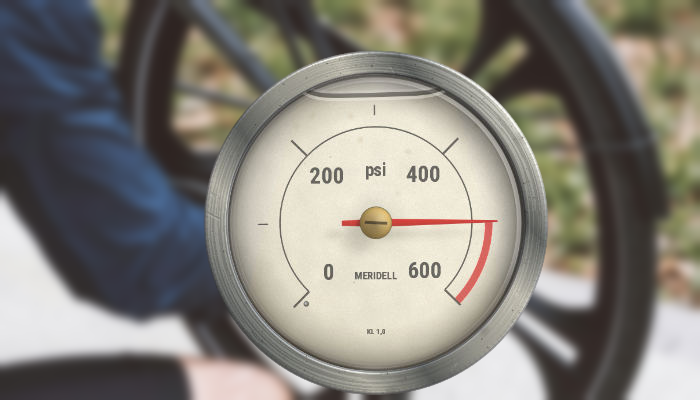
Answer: 500psi
